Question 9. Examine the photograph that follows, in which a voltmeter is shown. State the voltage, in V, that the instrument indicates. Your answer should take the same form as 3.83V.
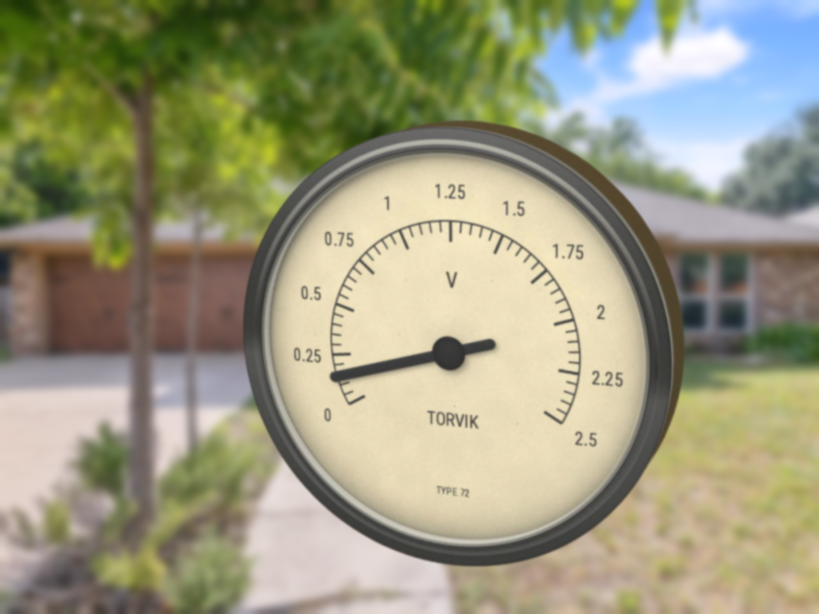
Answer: 0.15V
